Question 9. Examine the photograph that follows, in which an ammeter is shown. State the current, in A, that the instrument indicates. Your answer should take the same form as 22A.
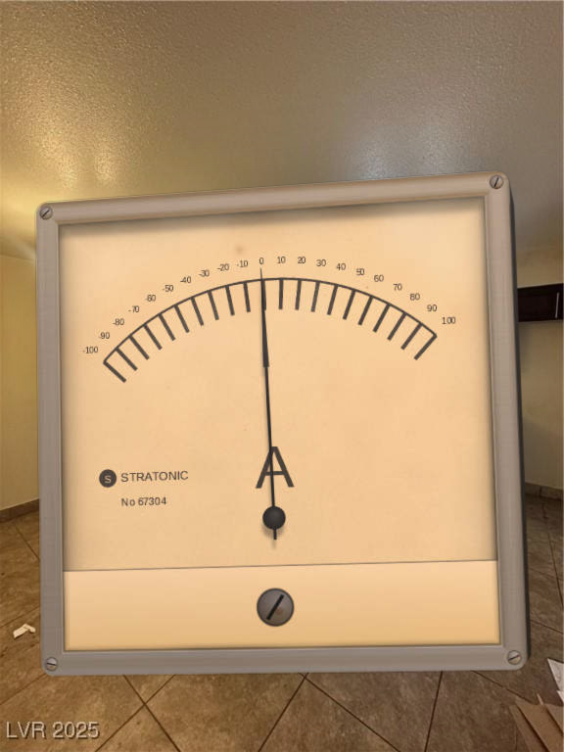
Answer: 0A
